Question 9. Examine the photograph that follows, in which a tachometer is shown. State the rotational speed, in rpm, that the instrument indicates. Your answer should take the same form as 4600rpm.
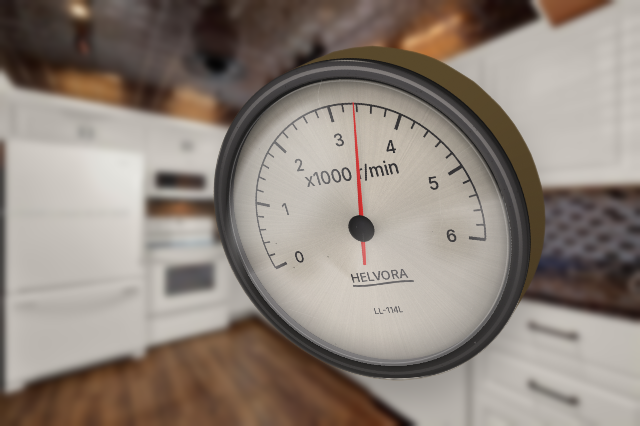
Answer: 3400rpm
